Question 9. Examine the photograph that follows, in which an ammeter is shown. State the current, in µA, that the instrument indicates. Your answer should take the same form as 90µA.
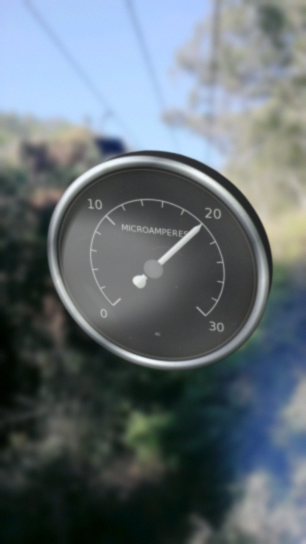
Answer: 20µA
